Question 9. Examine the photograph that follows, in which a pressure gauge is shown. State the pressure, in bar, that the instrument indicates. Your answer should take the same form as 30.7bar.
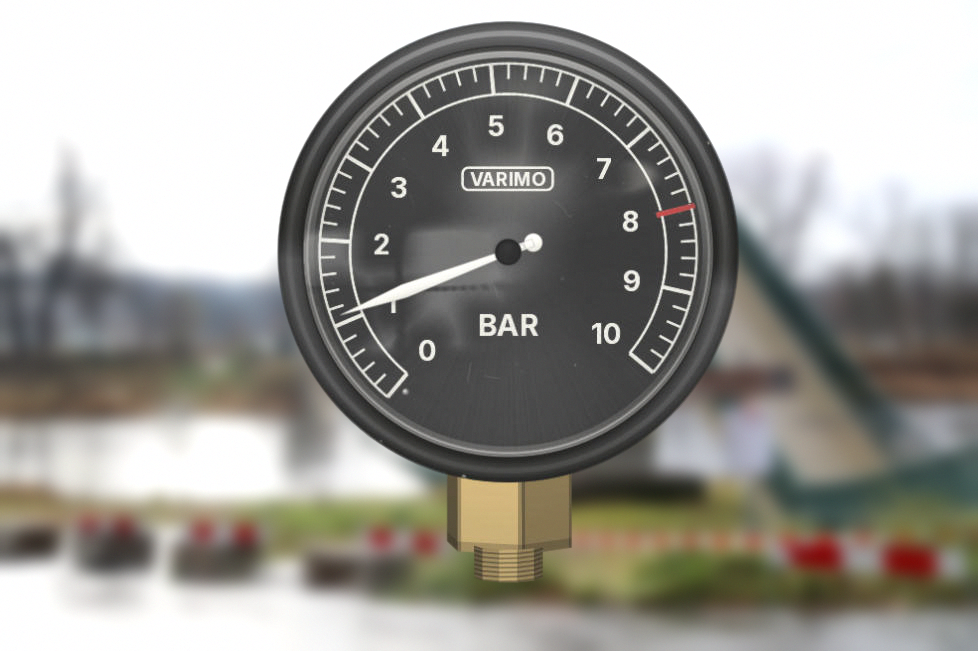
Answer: 1.1bar
